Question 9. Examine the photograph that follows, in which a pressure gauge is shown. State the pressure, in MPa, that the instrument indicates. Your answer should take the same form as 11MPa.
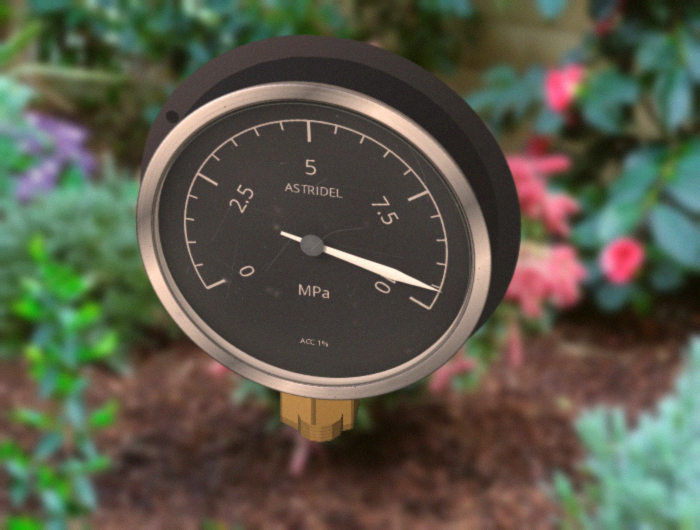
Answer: 9.5MPa
